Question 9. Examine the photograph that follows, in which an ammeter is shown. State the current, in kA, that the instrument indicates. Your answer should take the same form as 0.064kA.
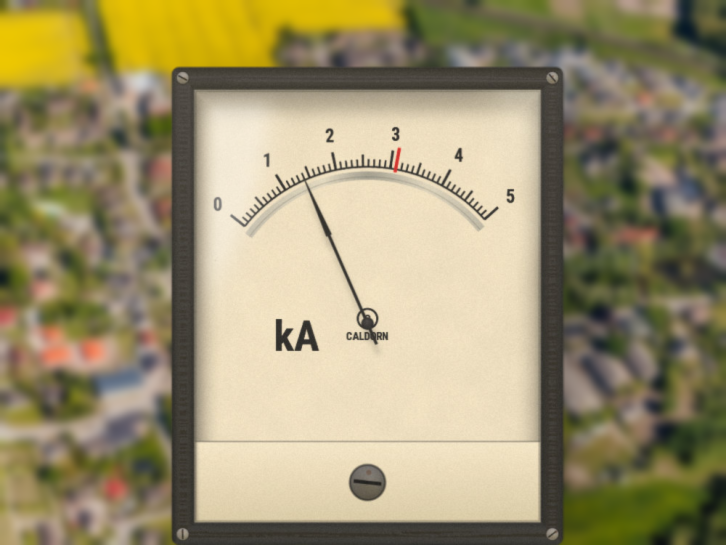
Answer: 1.4kA
